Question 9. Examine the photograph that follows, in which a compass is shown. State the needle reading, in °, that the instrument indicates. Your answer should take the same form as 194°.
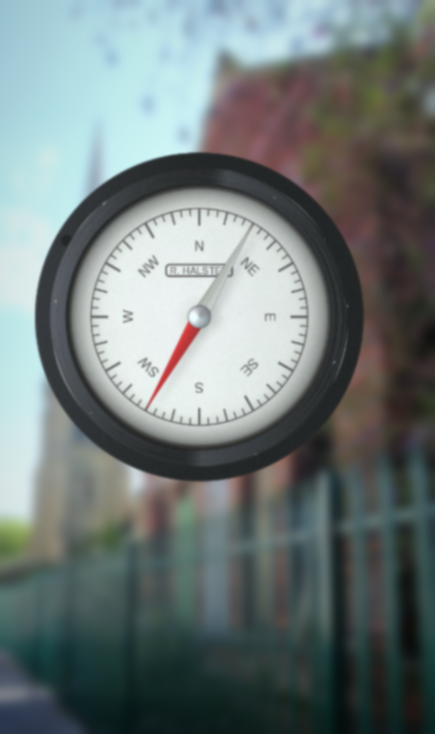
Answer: 210°
